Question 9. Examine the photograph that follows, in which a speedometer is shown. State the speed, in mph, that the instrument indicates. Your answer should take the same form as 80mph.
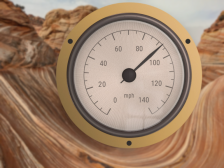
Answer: 92.5mph
